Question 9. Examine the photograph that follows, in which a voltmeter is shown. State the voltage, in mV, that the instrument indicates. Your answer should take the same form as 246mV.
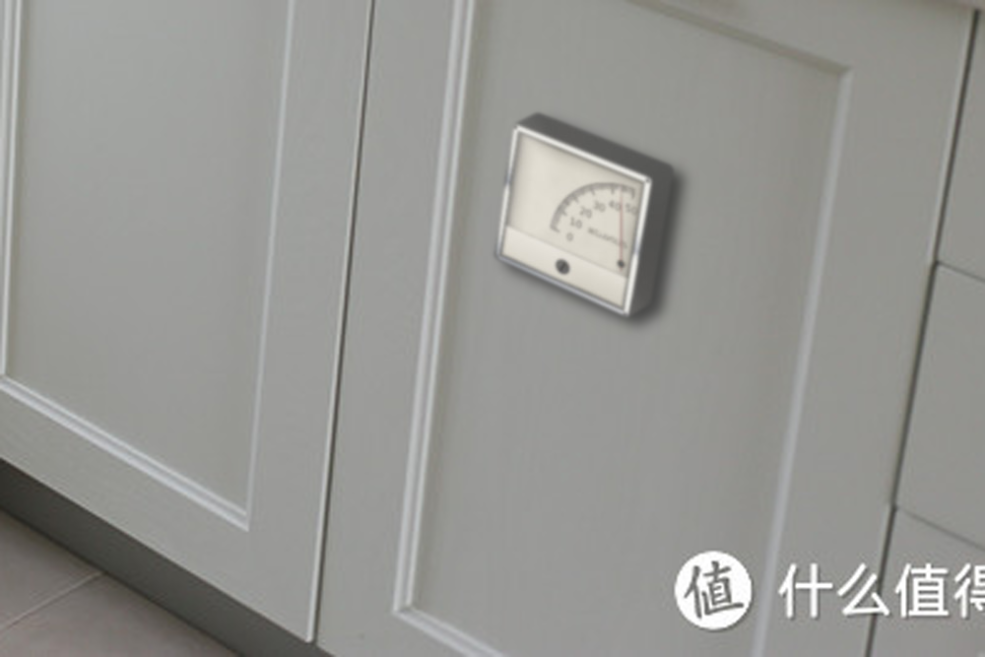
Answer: 45mV
